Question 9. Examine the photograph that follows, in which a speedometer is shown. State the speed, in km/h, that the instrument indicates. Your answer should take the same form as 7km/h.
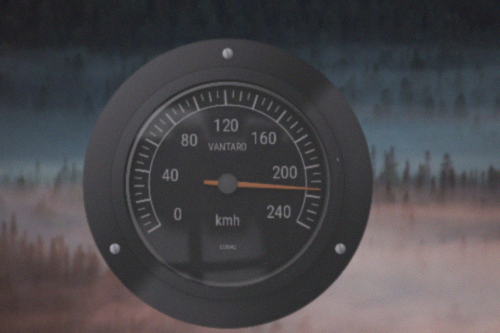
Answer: 215km/h
